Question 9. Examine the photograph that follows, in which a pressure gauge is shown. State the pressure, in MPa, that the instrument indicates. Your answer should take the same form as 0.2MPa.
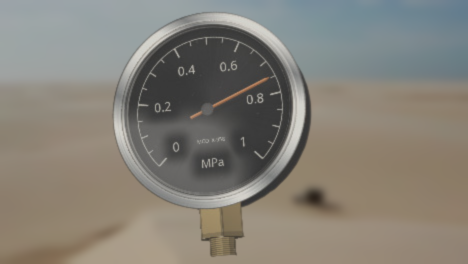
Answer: 0.75MPa
